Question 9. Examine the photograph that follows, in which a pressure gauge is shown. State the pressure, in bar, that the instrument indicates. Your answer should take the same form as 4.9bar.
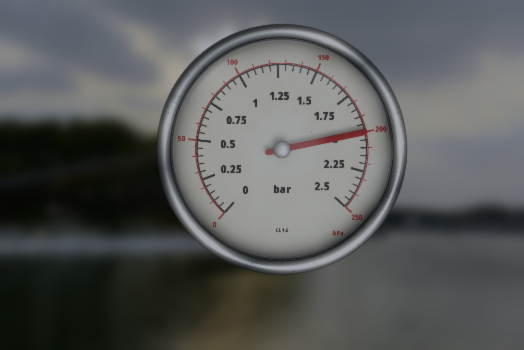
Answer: 2bar
